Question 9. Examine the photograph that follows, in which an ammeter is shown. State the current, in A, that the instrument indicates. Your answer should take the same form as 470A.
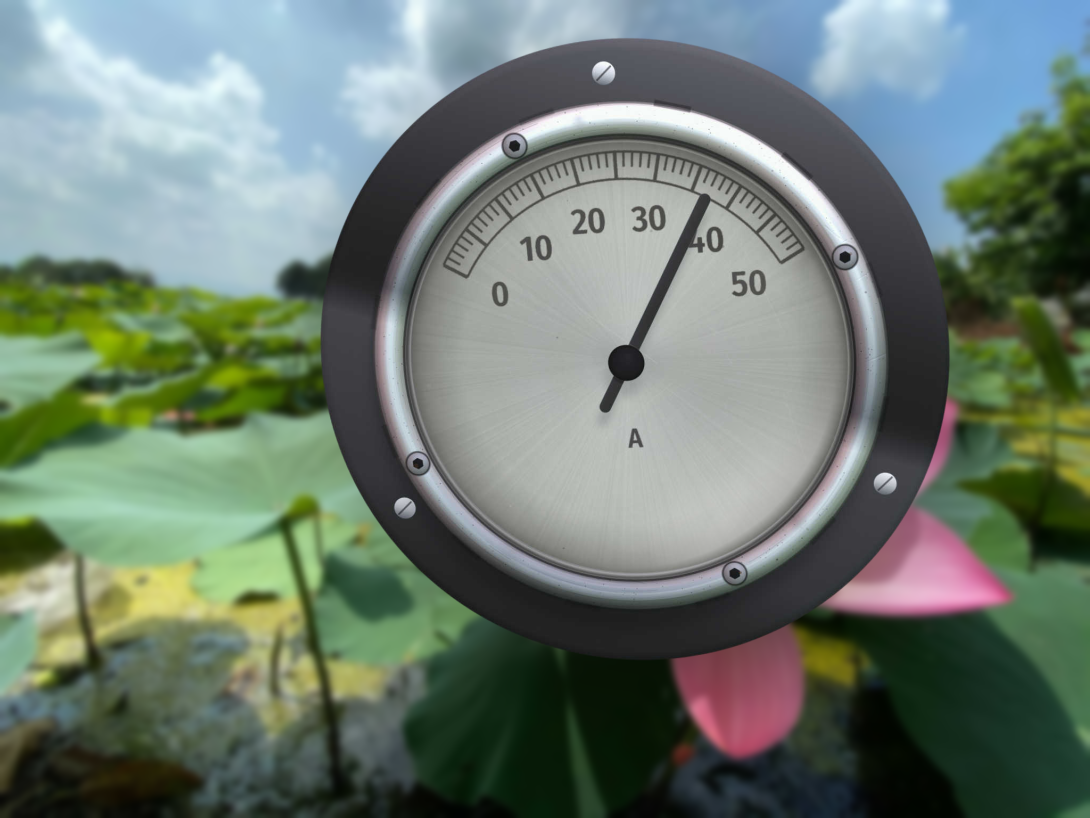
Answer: 37A
